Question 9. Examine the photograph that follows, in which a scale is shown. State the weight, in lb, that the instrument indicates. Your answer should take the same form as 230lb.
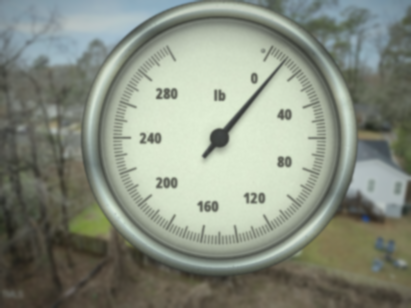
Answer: 10lb
